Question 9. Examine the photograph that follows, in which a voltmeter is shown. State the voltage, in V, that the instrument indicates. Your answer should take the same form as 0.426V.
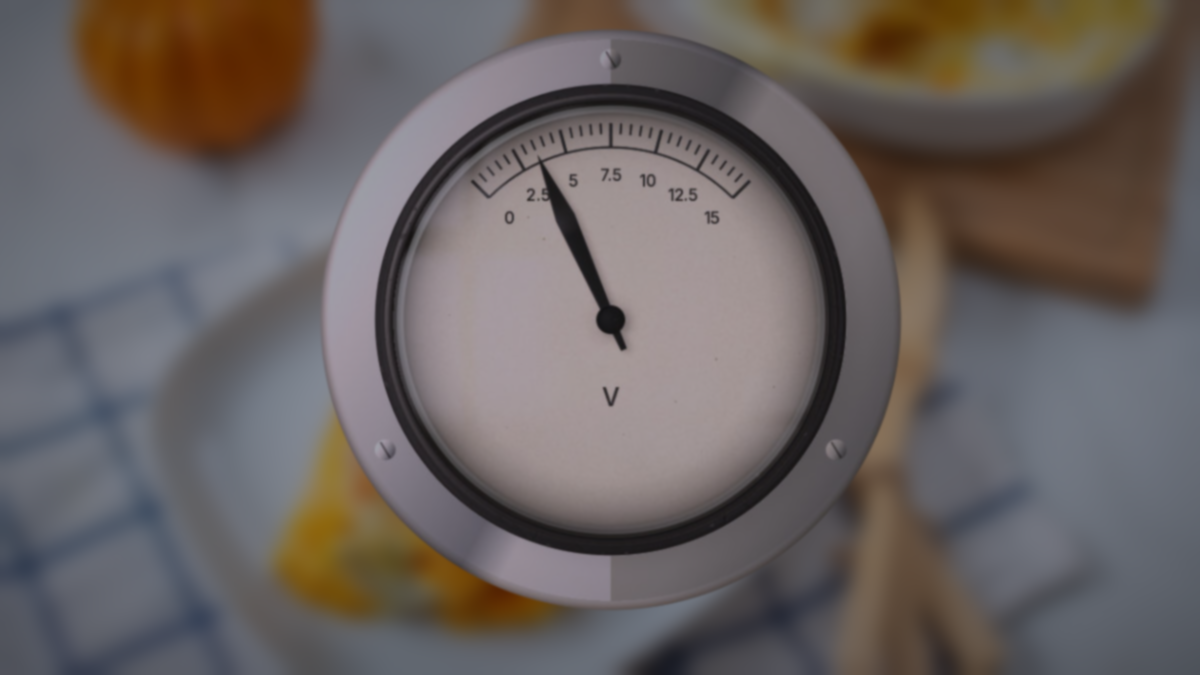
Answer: 3.5V
